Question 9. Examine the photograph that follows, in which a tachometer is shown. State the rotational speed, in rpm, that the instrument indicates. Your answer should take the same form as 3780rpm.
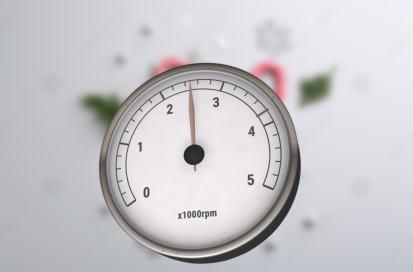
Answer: 2500rpm
